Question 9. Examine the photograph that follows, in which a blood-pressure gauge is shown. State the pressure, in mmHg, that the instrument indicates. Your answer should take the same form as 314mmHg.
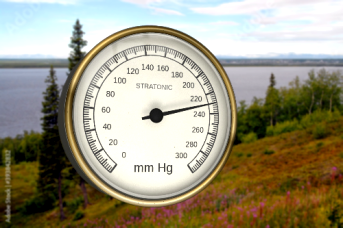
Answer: 230mmHg
